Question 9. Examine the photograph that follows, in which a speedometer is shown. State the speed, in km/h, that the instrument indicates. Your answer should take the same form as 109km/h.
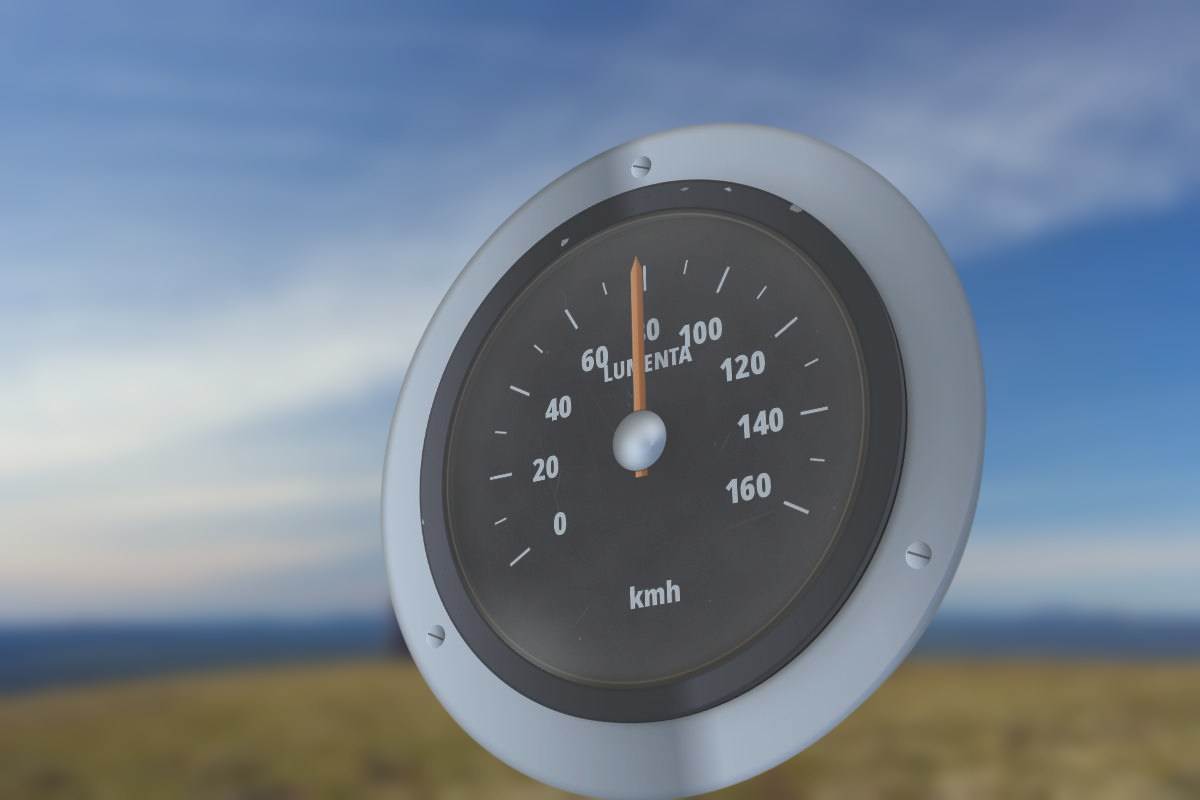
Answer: 80km/h
